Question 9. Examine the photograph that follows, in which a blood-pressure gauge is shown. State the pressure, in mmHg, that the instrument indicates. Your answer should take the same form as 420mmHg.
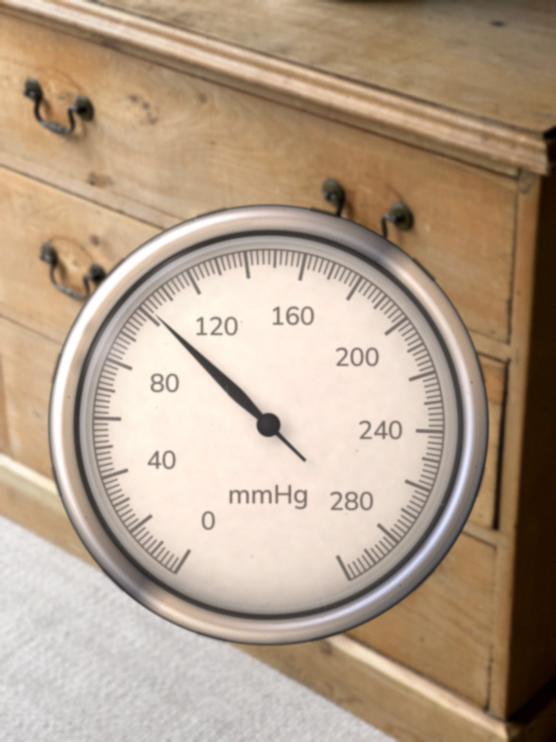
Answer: 102mmHg
